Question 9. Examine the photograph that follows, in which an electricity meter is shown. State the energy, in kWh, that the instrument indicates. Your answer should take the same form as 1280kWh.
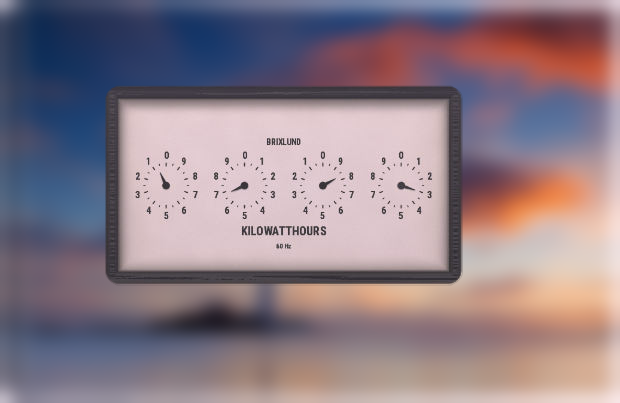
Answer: 683kWh
